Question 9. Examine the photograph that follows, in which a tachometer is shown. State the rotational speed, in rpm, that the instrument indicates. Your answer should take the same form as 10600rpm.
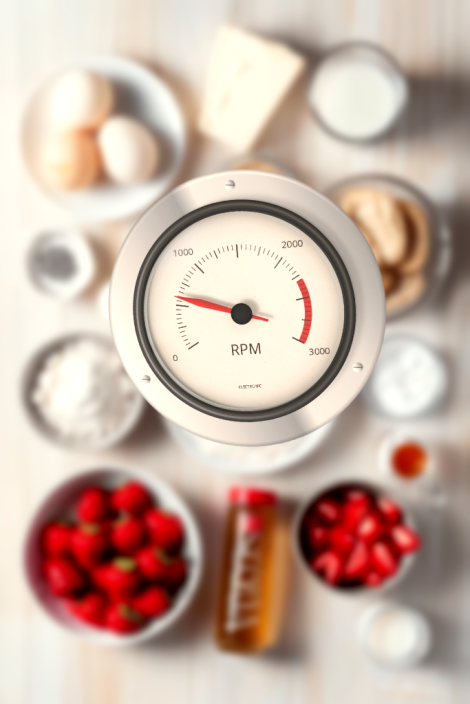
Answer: 600rpm
